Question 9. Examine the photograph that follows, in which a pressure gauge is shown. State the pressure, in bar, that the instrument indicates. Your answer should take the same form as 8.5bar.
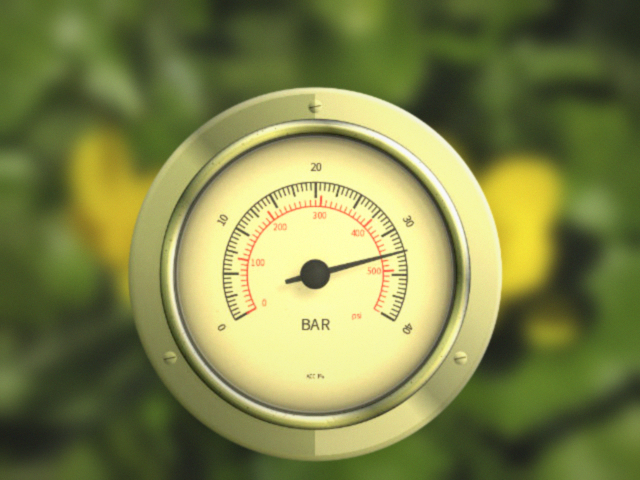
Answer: 32.5bar
